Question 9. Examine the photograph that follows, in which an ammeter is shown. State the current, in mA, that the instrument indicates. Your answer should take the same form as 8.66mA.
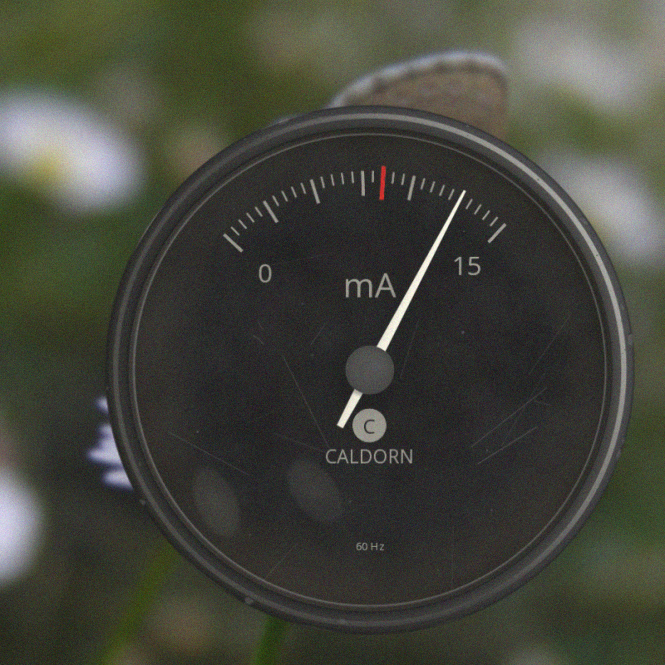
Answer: 12.5mA
